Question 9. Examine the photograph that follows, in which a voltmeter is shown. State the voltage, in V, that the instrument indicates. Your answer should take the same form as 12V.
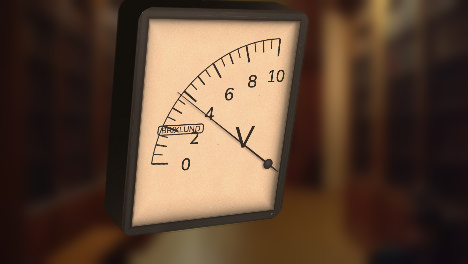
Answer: 3.75V
